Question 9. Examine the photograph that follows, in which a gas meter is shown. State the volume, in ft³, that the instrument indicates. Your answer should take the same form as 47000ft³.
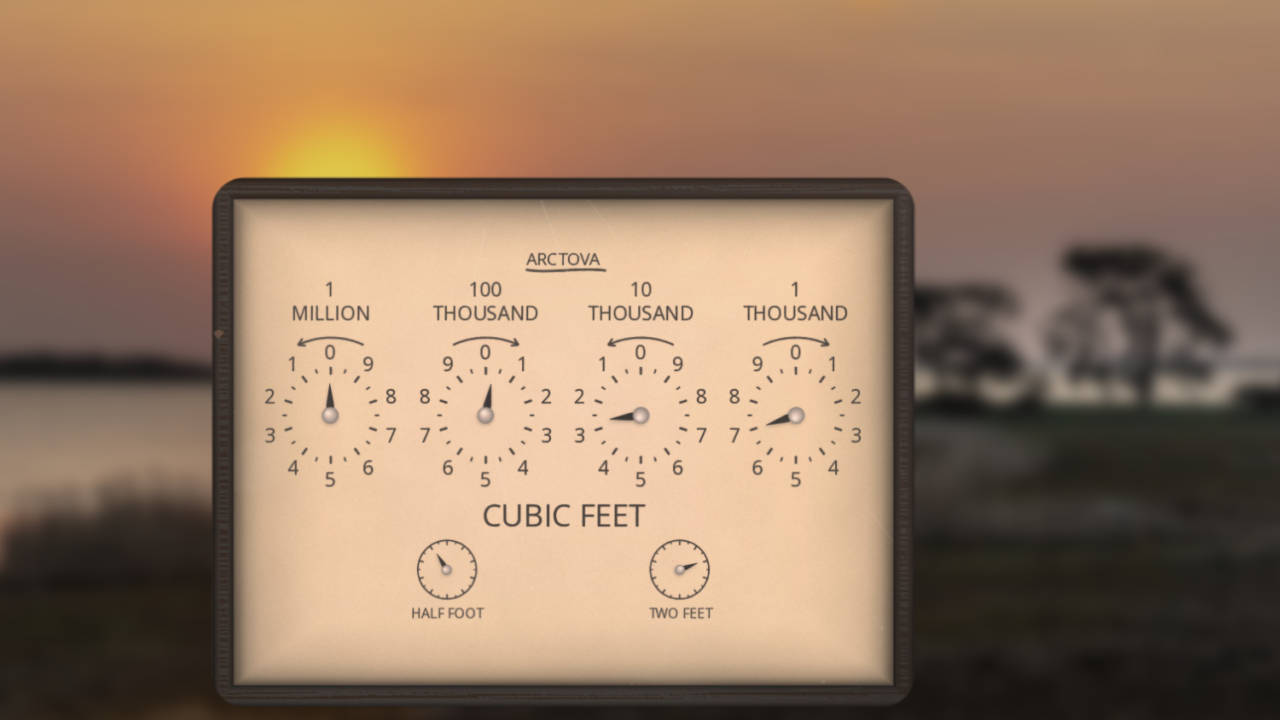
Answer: 2700ft³
